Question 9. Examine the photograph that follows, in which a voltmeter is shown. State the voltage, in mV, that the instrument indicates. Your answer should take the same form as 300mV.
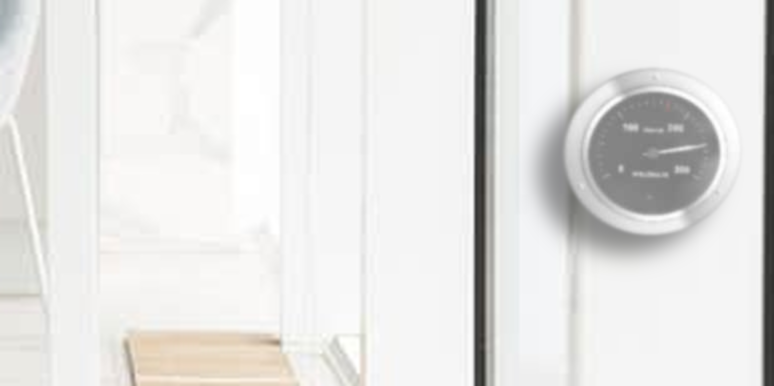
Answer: 250mV
